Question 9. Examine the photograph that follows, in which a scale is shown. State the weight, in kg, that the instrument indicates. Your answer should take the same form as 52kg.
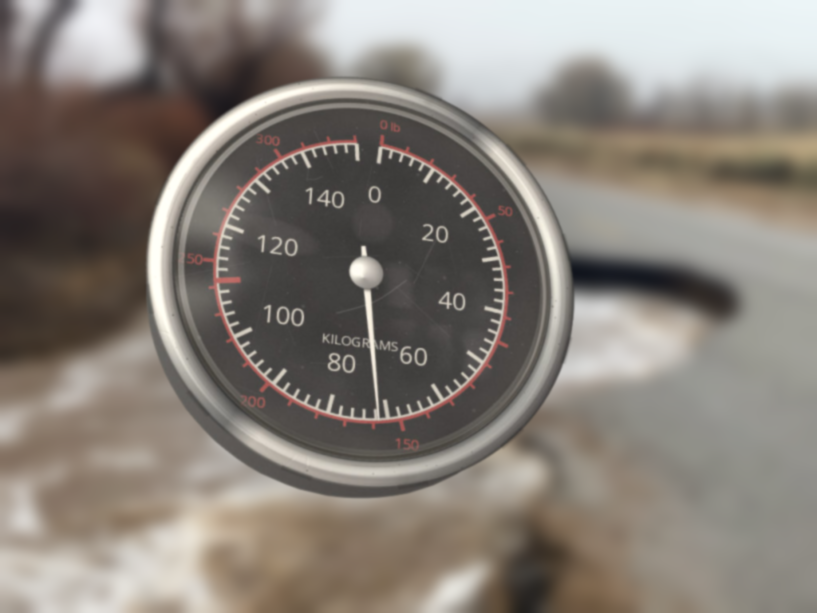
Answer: 72kg
